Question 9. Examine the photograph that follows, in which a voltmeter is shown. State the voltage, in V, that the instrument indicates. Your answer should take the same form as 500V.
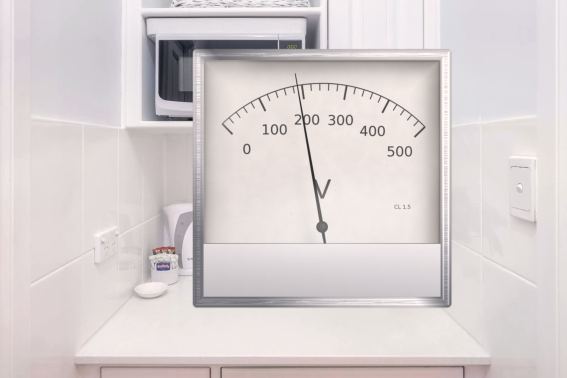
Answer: 190V
